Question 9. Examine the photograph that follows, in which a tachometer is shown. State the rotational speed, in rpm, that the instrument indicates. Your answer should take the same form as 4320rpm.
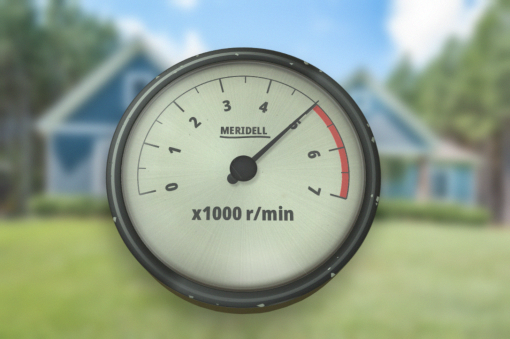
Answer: 5000rpm
